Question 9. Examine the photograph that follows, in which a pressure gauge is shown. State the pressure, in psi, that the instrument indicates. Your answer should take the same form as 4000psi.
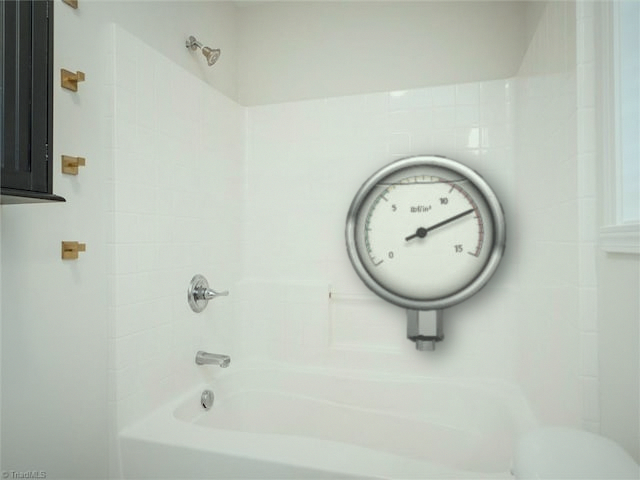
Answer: 12psi
